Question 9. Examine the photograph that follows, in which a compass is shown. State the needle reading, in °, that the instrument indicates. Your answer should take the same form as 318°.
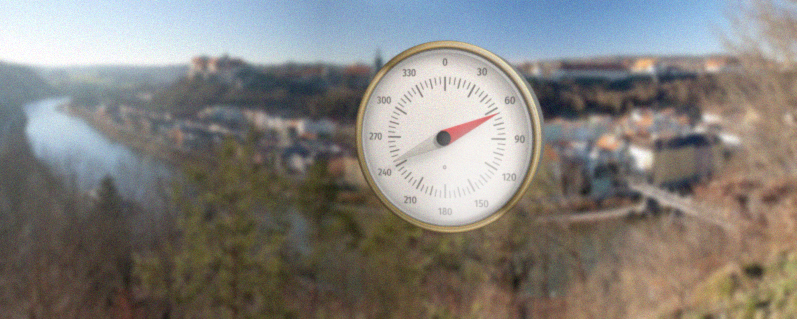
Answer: 65°
